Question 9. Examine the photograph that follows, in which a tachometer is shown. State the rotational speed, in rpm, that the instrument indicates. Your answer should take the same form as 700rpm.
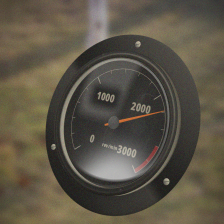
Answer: 2200rpm
